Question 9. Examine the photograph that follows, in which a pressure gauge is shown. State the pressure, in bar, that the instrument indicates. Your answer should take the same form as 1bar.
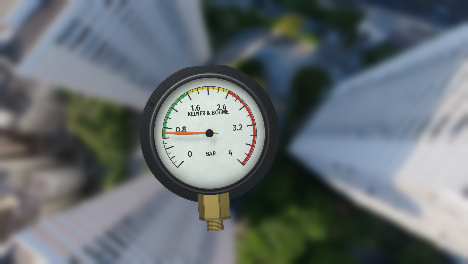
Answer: 0.7bar
